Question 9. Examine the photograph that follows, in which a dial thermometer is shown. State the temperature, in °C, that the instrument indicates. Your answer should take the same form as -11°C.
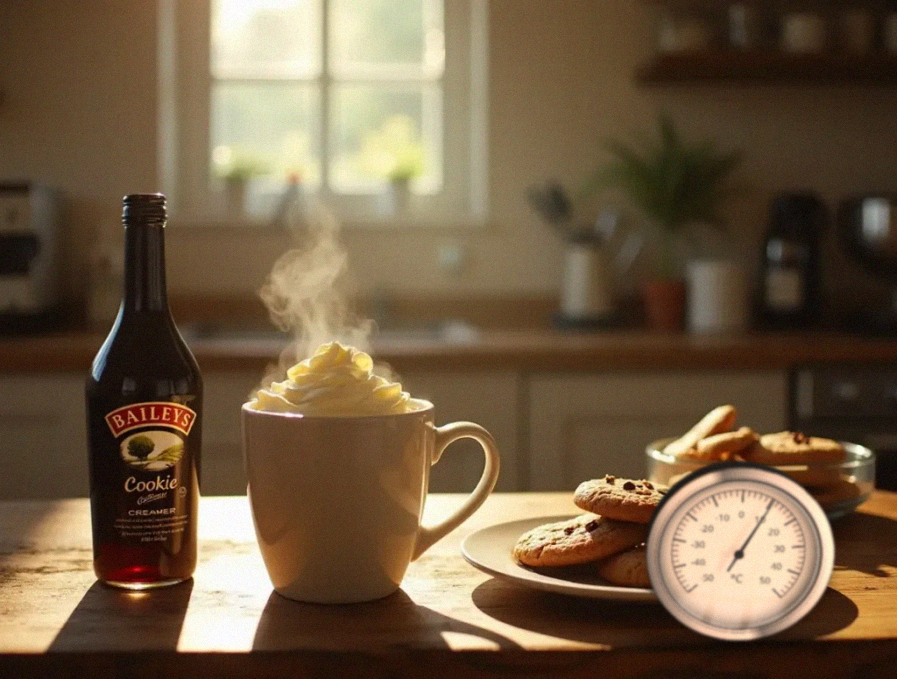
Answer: 10°C
